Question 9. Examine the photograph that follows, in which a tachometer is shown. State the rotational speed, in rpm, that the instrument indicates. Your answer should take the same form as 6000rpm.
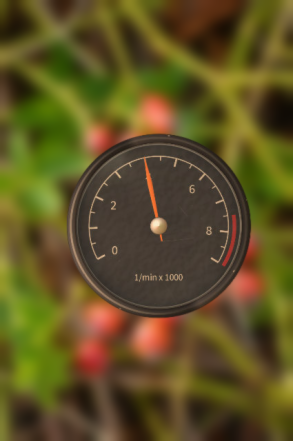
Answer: 4000rpm
